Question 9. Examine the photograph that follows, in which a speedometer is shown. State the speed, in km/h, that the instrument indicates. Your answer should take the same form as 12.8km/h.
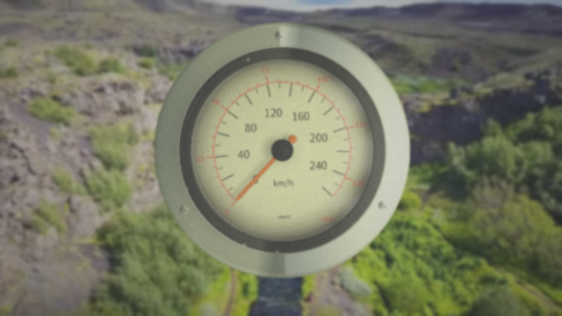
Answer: 0km/h
